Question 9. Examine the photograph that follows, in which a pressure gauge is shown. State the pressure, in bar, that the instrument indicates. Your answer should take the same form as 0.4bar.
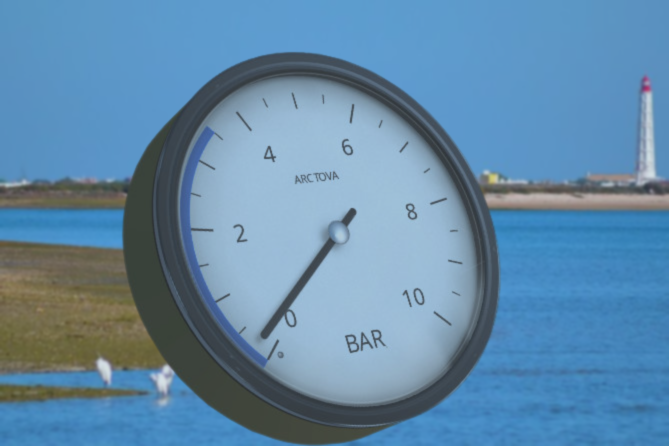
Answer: 0.25bar
